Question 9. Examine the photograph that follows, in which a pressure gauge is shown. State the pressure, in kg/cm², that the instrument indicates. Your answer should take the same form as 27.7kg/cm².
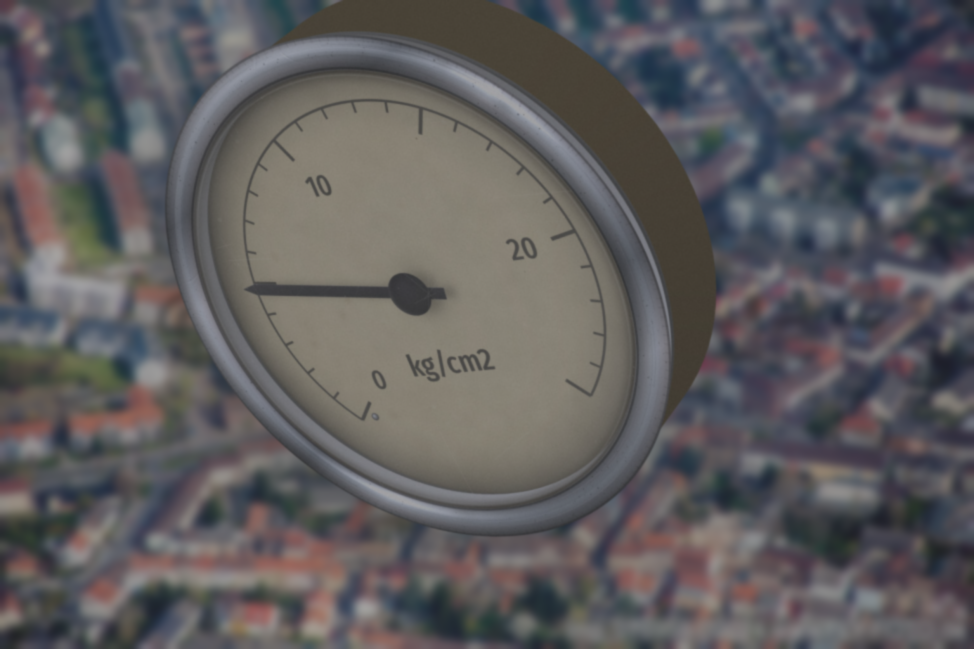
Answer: 5kg/cm²
